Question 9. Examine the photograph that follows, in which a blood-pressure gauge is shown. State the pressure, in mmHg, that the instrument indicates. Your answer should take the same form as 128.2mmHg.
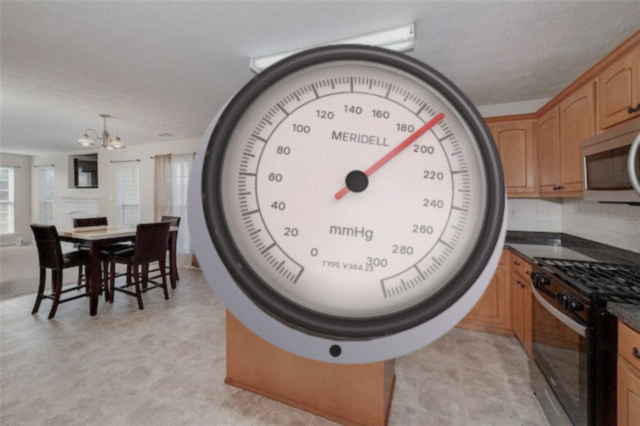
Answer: 190mmHg
